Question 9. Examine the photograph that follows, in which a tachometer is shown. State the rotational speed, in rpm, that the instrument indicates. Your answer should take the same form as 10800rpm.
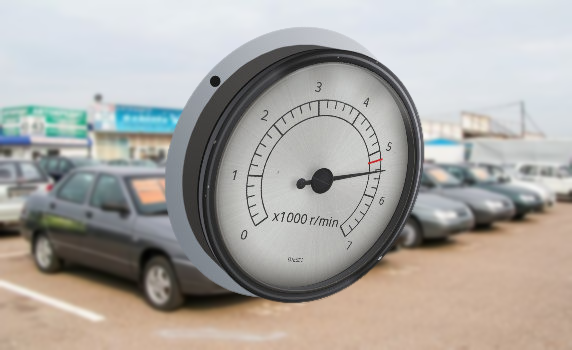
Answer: 5400rpm
